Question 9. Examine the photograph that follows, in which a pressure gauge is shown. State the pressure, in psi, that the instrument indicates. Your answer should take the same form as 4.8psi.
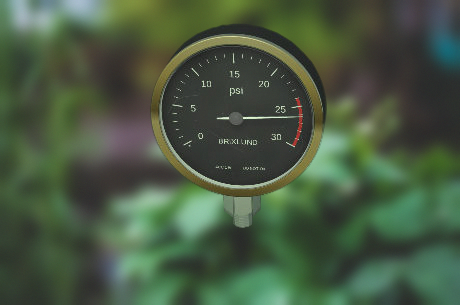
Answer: 26psi
